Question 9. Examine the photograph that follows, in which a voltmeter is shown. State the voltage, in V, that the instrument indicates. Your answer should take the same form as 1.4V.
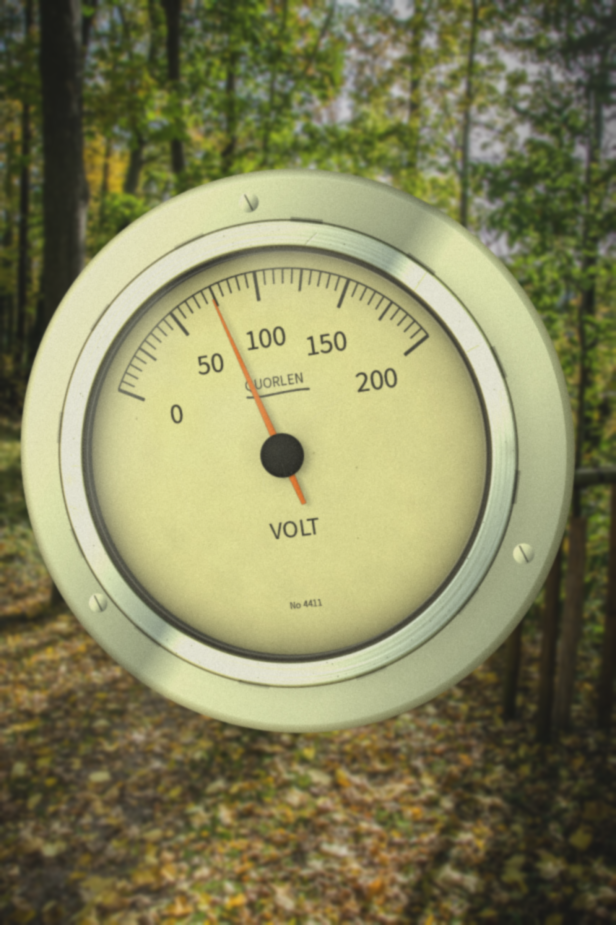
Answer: 75V
